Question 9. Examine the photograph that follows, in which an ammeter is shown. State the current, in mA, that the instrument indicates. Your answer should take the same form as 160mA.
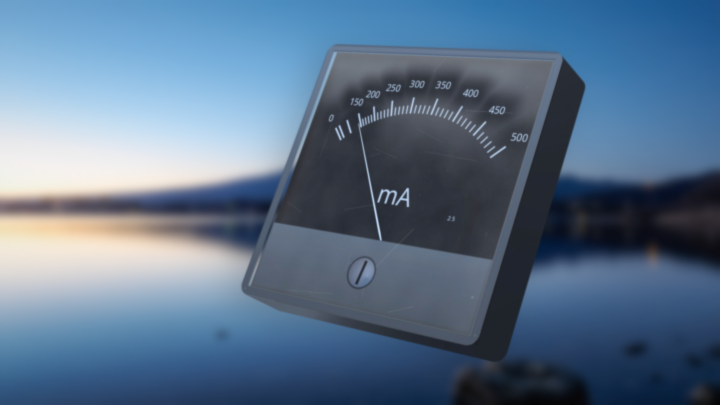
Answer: 150mA
